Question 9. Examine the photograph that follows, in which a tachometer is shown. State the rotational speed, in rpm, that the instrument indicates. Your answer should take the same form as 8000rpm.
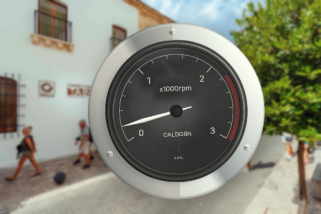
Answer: 200rpm
